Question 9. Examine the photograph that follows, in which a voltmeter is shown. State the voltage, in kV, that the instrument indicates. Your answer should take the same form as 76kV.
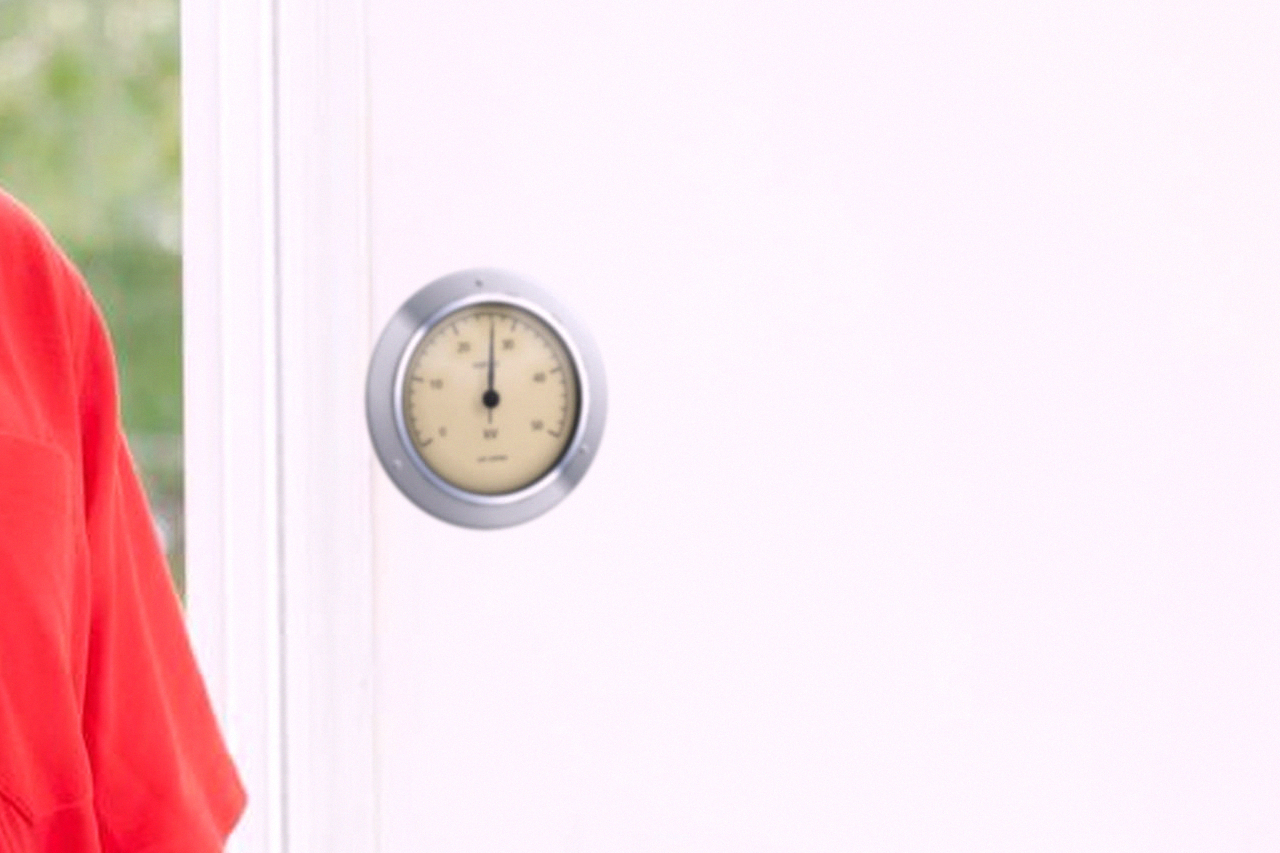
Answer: 26kV
